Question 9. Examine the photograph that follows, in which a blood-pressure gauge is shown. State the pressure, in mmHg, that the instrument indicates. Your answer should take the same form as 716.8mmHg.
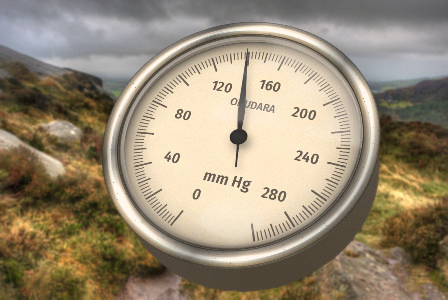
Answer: 140mmHg
